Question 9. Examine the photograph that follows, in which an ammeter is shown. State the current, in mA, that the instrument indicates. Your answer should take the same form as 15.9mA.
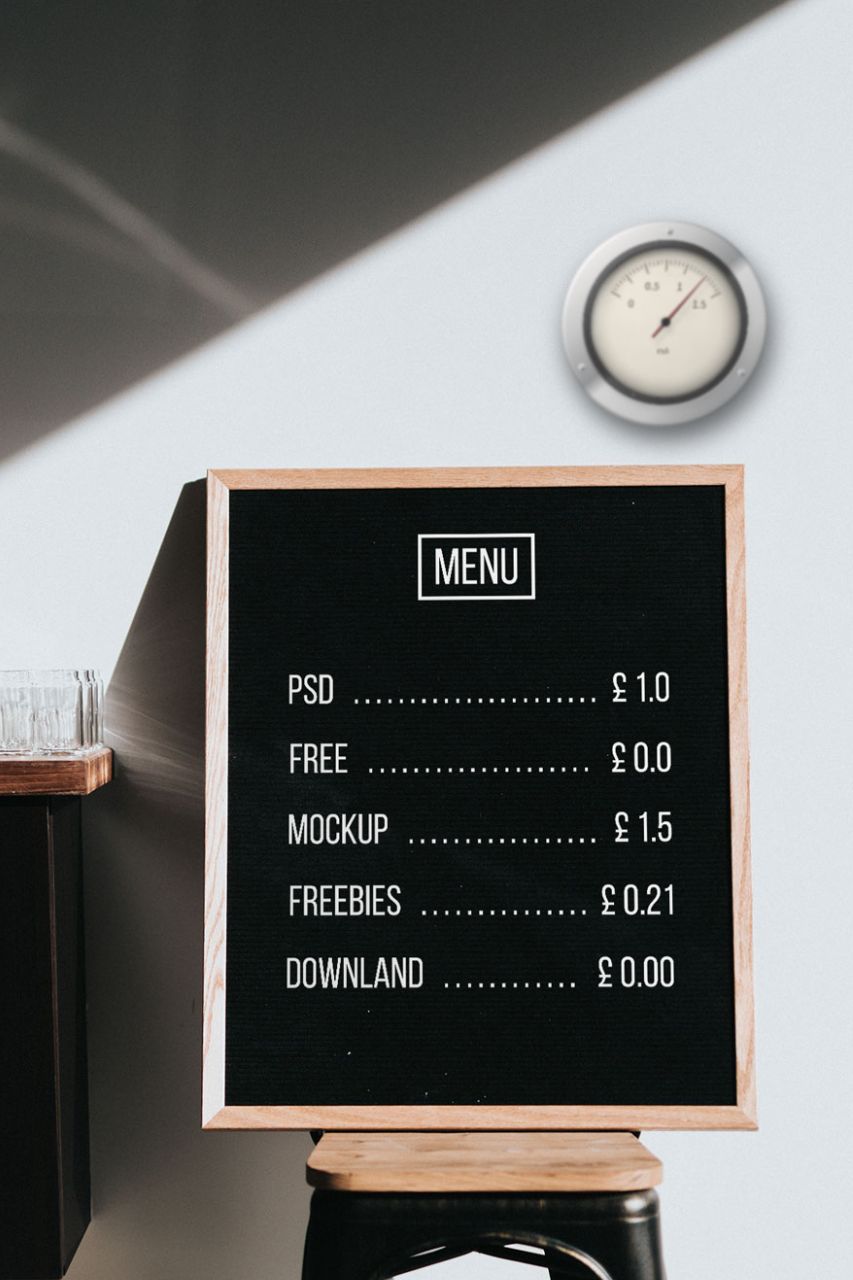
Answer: 1.25mA
